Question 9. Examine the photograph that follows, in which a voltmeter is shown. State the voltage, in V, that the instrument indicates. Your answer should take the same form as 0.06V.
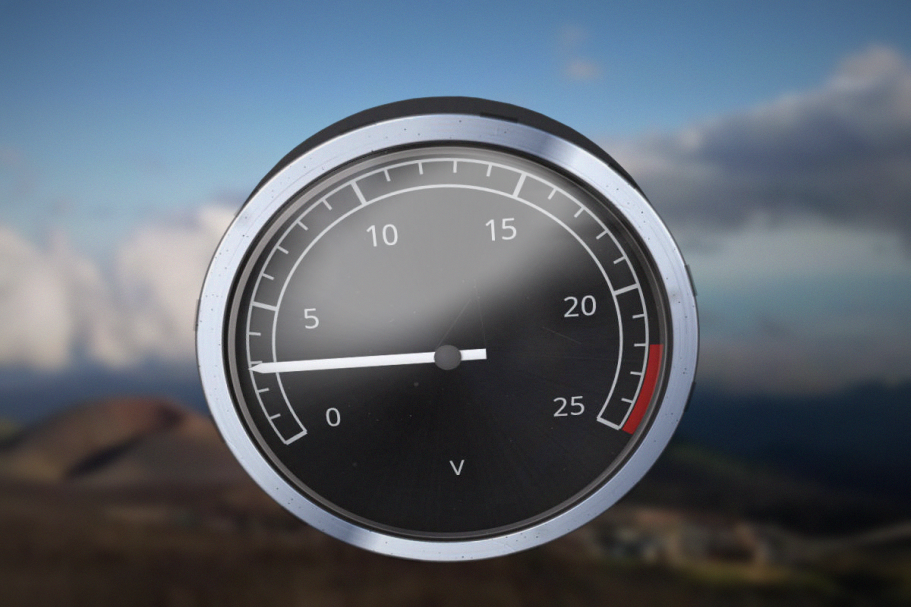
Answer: 3V
